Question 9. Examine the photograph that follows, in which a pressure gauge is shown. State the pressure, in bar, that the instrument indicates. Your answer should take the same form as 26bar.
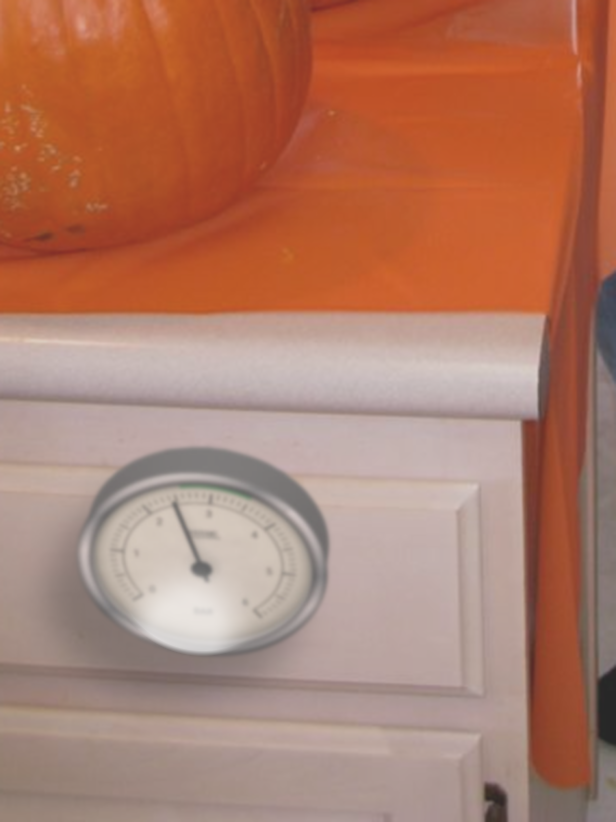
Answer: 2.5bar
